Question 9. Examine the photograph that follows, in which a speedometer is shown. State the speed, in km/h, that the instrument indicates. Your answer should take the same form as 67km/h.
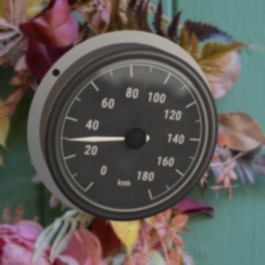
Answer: 30km/h
